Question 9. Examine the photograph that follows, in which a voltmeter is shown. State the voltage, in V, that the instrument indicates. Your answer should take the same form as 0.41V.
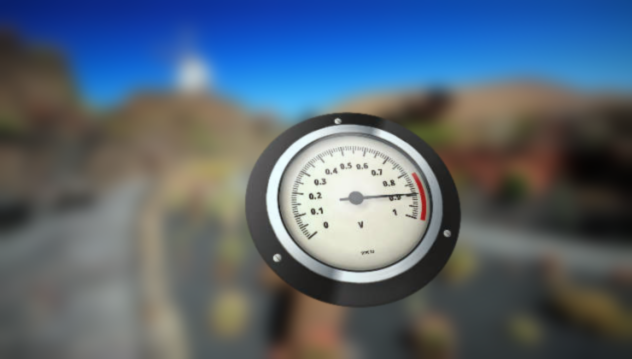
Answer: 0.9V
